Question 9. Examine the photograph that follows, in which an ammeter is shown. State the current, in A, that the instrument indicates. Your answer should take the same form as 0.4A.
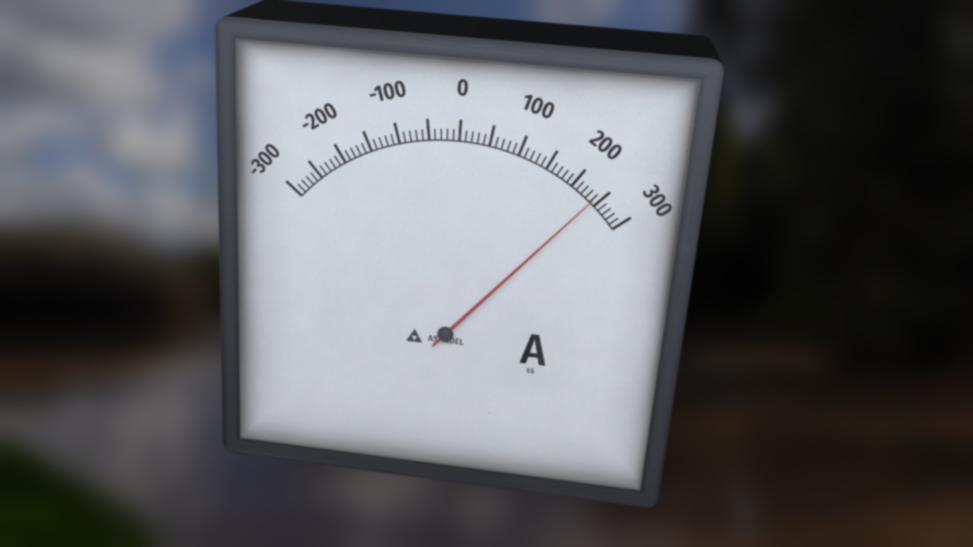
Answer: 240A
